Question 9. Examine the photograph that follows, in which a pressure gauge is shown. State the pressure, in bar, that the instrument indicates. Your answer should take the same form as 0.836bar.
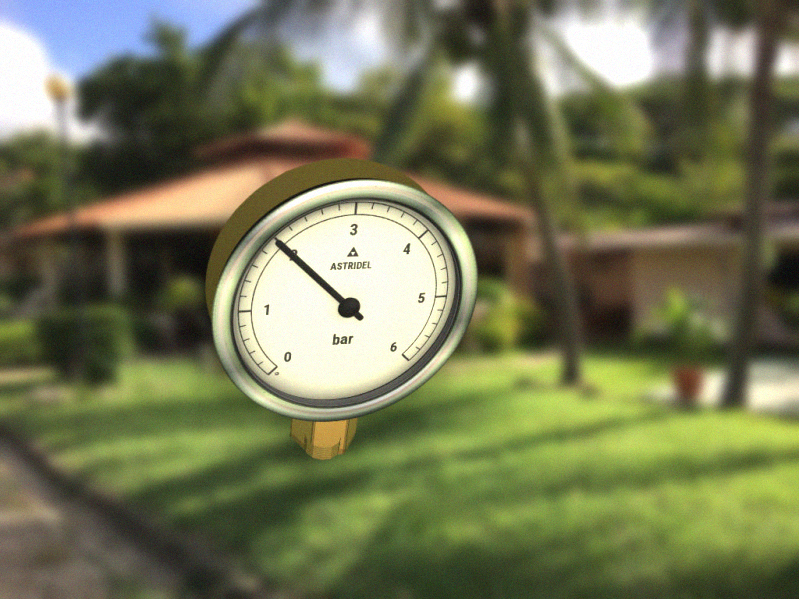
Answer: 2bar
